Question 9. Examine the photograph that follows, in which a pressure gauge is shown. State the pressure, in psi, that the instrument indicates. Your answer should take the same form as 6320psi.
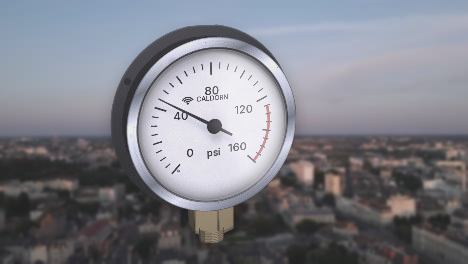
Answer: 45psi
